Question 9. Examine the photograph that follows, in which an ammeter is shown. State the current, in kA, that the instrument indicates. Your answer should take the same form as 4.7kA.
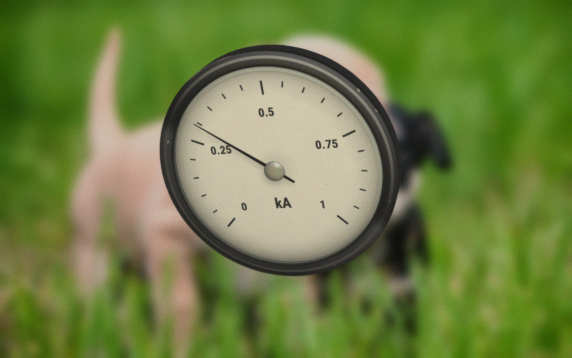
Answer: 0.3kA
